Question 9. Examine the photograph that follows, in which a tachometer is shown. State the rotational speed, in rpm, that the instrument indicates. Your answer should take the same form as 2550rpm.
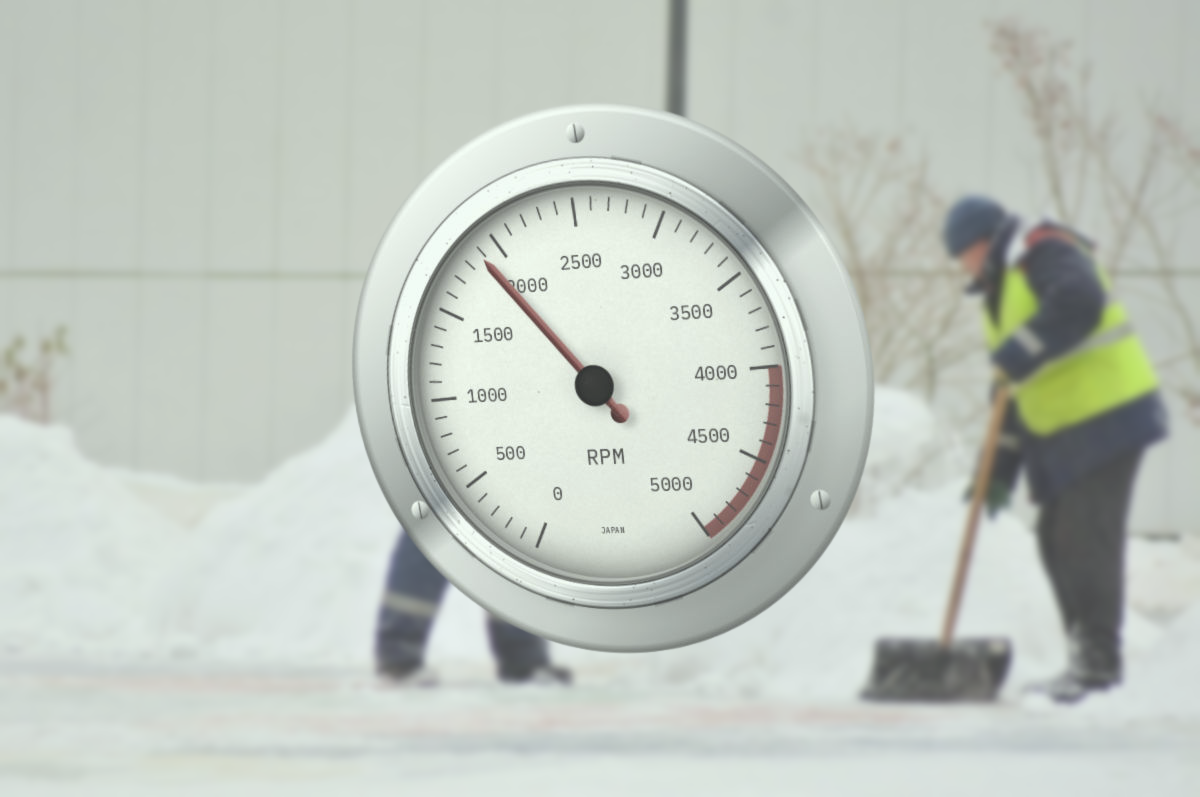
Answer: 1900rpm
